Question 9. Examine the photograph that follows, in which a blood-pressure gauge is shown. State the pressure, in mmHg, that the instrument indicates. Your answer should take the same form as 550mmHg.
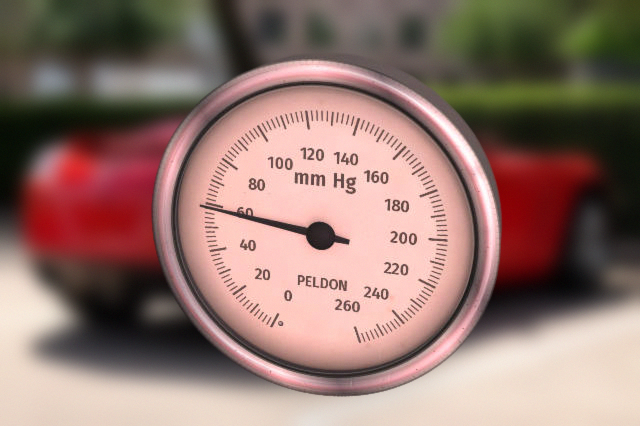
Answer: 60mmHg
